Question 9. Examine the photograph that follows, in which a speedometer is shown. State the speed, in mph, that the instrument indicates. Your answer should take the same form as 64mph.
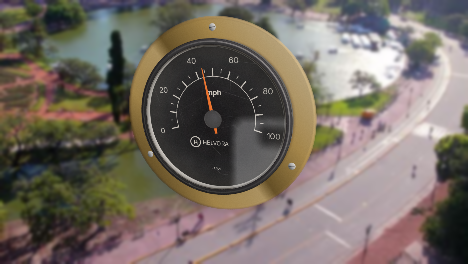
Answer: 45mph
